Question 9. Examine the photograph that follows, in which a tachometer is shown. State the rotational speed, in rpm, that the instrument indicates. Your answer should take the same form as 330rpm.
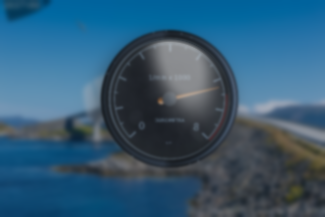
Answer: 6250rpm
